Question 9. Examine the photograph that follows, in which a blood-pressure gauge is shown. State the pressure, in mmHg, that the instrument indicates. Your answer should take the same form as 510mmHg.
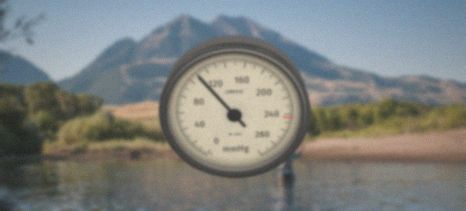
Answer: 110mmHg
